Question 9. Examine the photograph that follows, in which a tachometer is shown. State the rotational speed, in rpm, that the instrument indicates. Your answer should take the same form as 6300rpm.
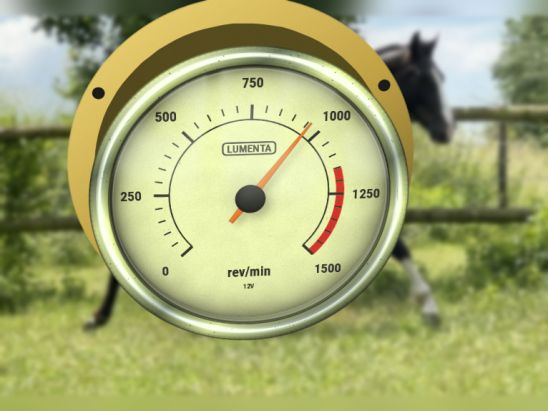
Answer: 950rpm
